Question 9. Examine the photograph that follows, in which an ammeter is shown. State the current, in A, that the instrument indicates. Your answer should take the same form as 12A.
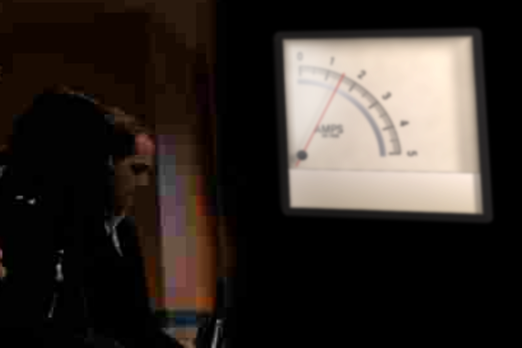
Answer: 1.5A
